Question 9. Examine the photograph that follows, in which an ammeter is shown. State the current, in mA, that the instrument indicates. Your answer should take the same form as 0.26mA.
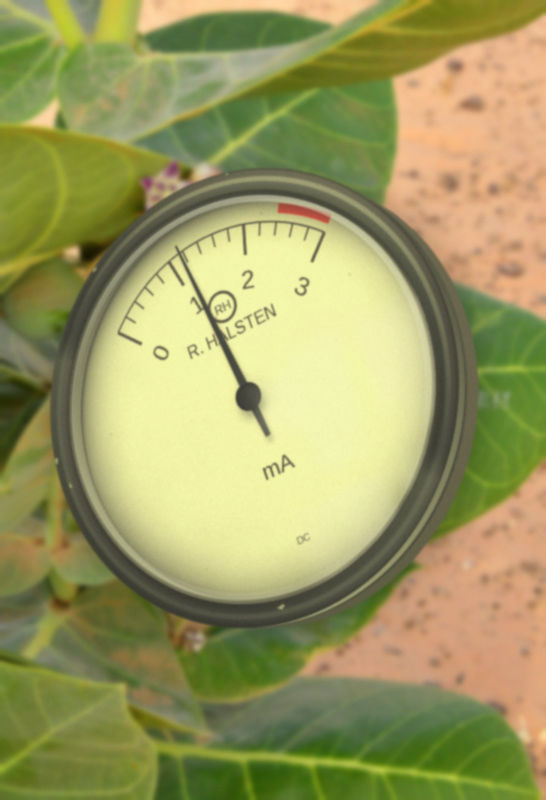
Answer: 1.2mA
